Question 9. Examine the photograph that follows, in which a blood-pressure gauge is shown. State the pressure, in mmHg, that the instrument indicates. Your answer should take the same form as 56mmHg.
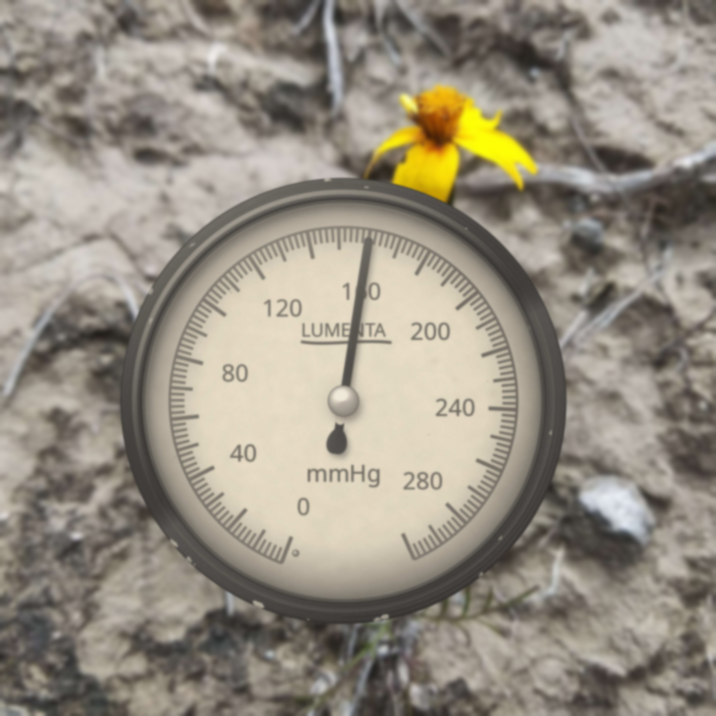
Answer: 160mmHg
